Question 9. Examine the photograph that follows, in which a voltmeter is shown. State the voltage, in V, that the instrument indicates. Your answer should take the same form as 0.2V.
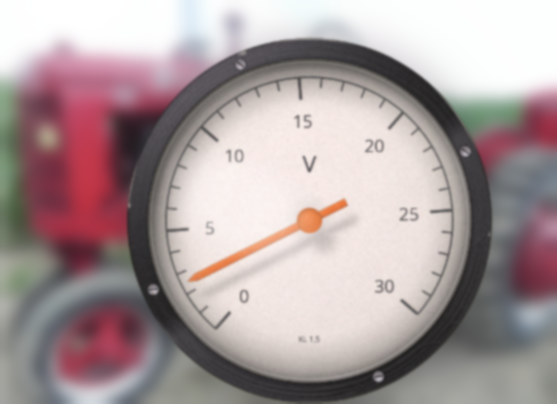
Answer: 2.5V
